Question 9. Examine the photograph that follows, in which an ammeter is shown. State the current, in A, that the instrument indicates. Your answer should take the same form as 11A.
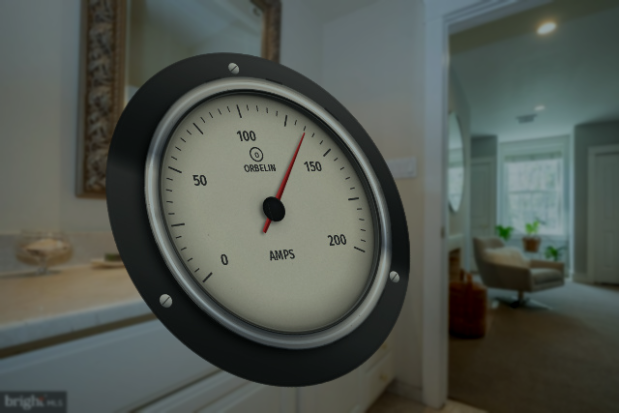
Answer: 135A
